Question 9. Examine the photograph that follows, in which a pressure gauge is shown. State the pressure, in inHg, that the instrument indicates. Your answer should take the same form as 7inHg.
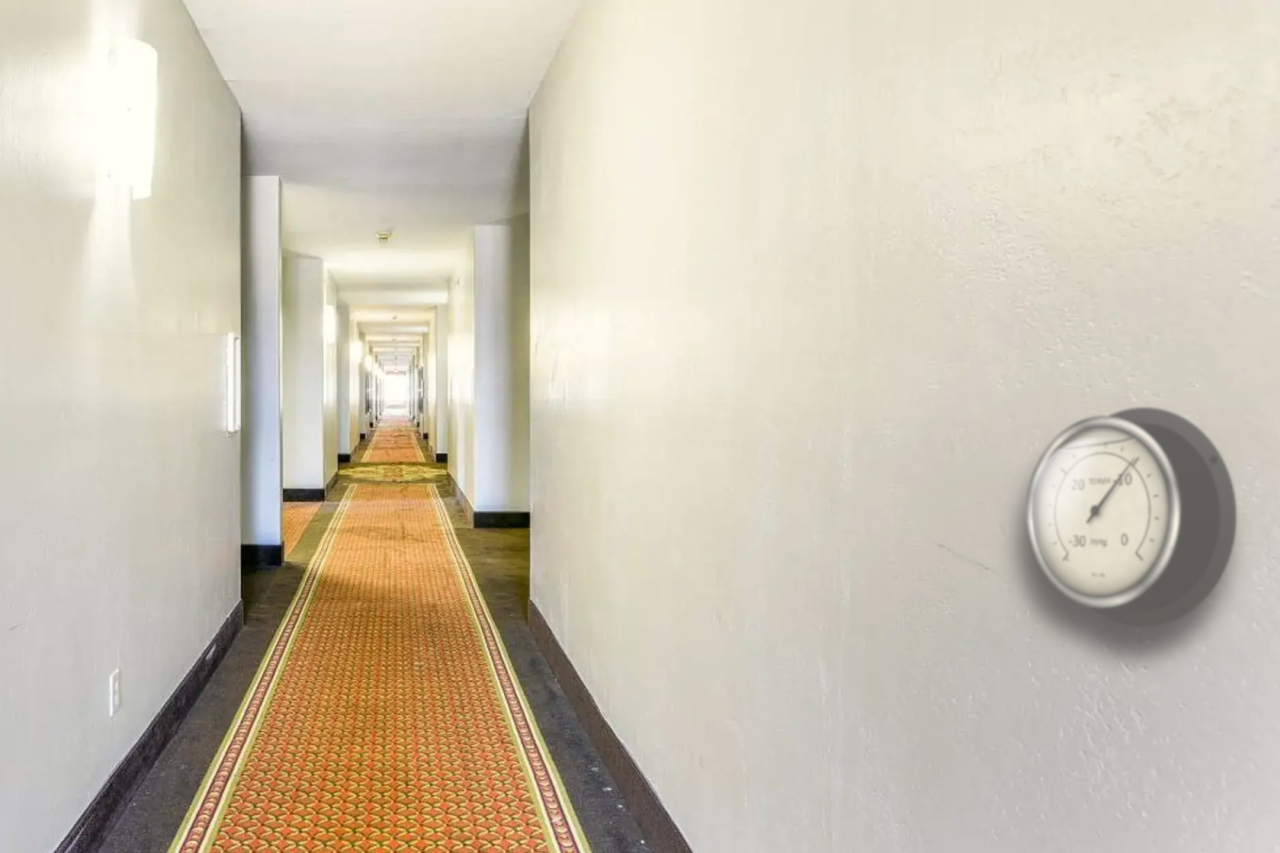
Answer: -10inHg
